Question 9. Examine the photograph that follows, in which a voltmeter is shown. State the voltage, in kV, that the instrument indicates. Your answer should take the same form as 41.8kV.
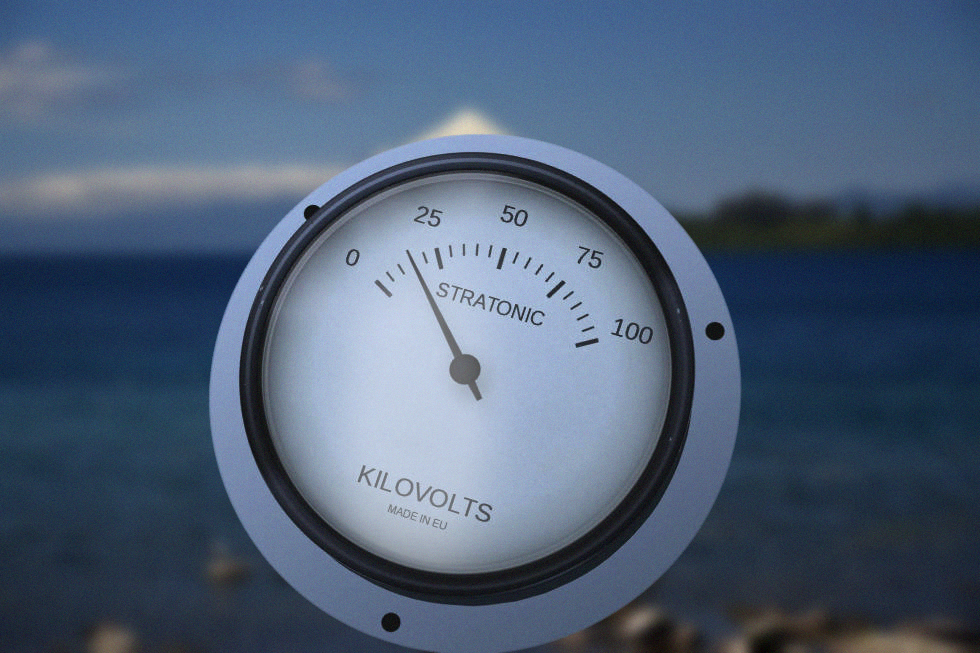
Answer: 15kV
